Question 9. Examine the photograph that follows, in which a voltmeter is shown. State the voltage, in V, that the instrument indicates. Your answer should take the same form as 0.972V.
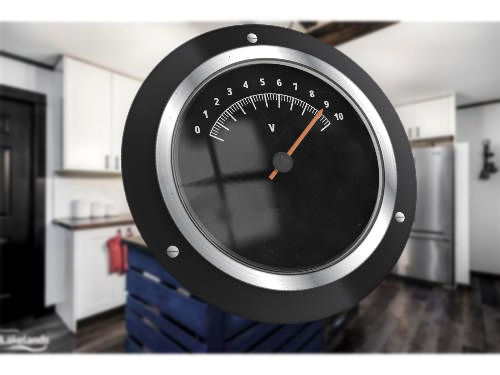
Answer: 9V
